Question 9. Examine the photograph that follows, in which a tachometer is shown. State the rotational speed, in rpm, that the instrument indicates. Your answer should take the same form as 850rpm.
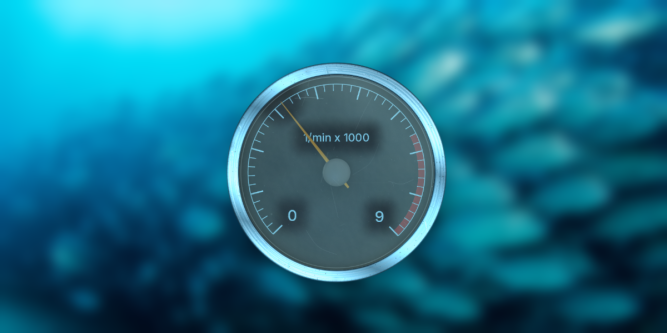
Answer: 3200rpm
